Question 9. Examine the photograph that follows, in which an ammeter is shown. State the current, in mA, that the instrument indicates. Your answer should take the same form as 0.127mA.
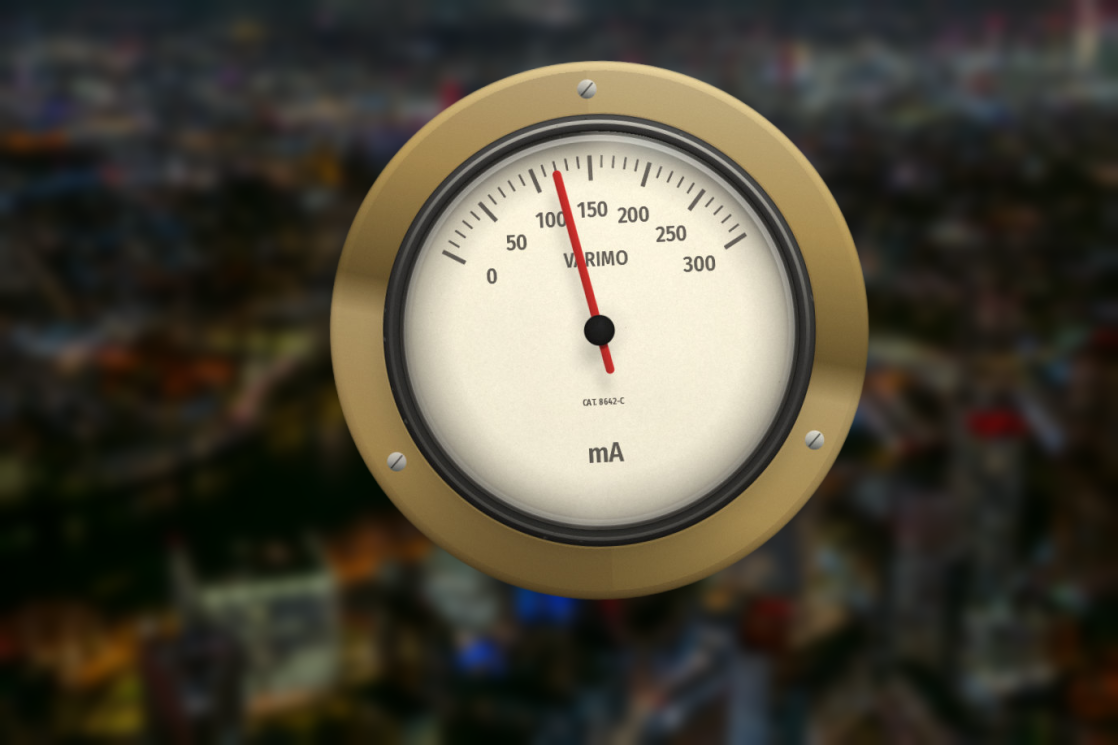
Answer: 120mA
